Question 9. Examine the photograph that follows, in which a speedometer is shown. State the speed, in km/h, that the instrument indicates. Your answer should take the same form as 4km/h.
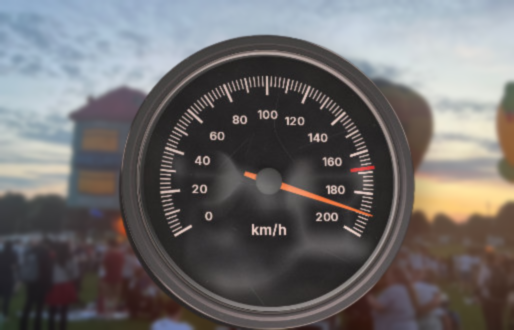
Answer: 190km/h
